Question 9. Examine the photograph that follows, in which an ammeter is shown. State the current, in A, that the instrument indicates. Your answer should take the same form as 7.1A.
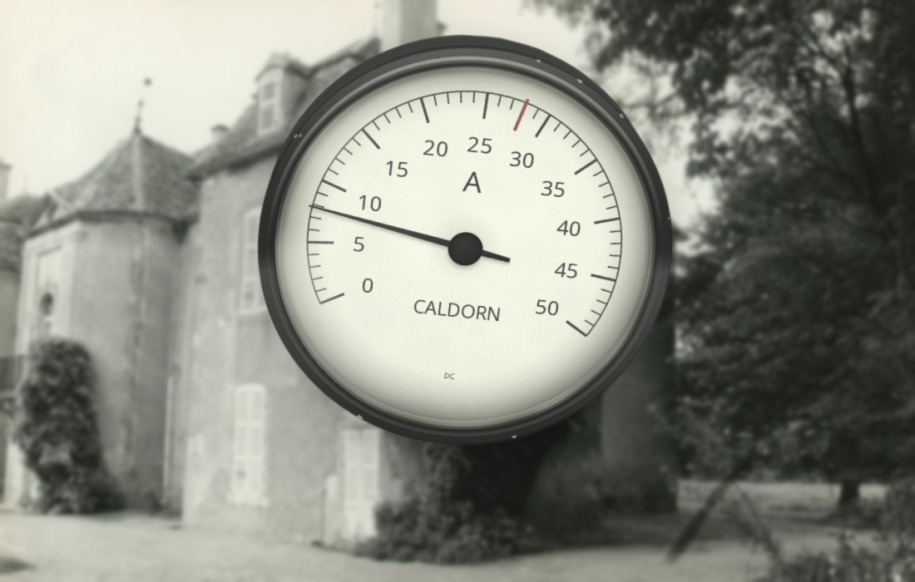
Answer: 8A
